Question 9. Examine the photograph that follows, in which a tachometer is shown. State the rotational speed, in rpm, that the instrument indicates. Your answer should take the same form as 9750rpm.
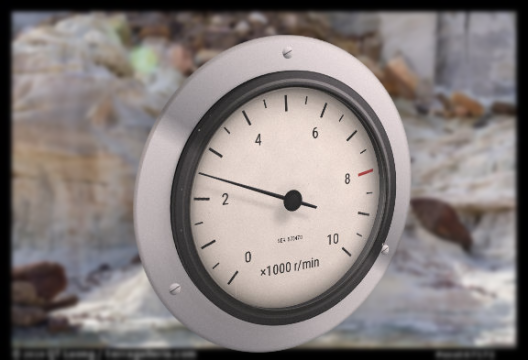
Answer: 2500rpm
